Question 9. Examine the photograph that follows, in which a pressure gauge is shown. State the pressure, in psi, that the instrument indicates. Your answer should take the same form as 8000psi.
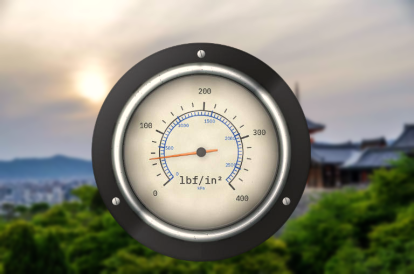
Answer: 50psi
